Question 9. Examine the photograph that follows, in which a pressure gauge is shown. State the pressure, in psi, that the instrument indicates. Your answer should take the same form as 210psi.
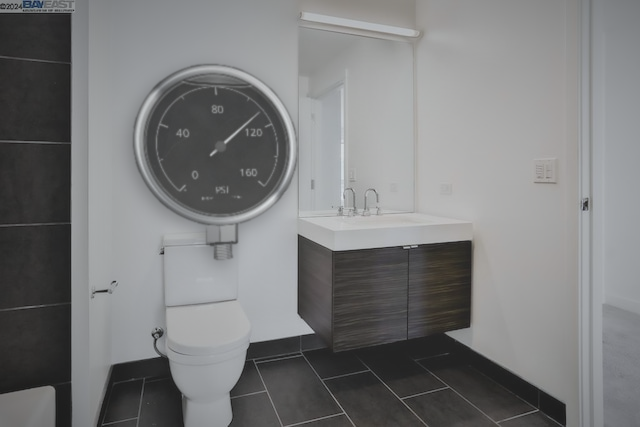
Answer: 110psi
